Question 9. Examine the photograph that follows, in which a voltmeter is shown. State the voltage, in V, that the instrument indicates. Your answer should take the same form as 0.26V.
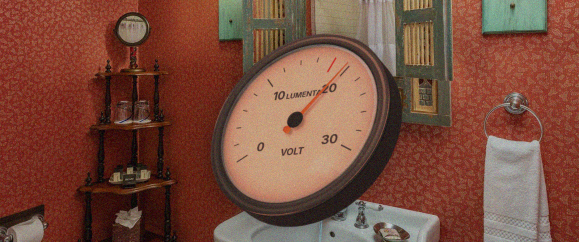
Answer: 20V
